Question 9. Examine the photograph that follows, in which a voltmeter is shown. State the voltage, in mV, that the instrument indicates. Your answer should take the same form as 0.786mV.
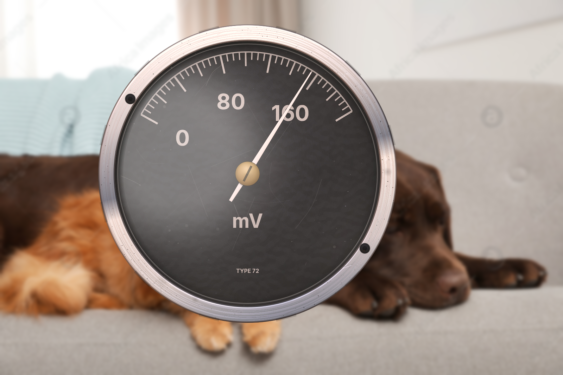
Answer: 155mV
